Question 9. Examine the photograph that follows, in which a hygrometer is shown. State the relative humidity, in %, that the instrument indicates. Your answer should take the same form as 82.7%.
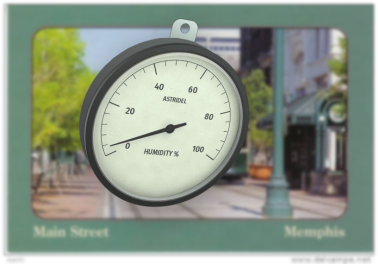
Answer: 4%
